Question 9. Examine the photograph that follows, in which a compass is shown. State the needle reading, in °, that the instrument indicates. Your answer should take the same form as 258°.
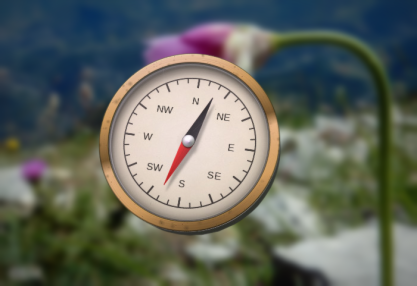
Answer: 200°
